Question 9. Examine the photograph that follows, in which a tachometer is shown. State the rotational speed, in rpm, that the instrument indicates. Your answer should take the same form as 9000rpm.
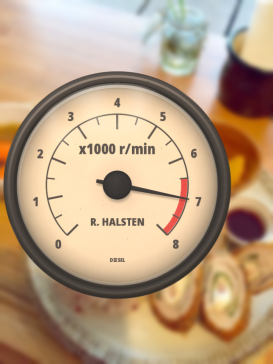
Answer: 7000rpm
